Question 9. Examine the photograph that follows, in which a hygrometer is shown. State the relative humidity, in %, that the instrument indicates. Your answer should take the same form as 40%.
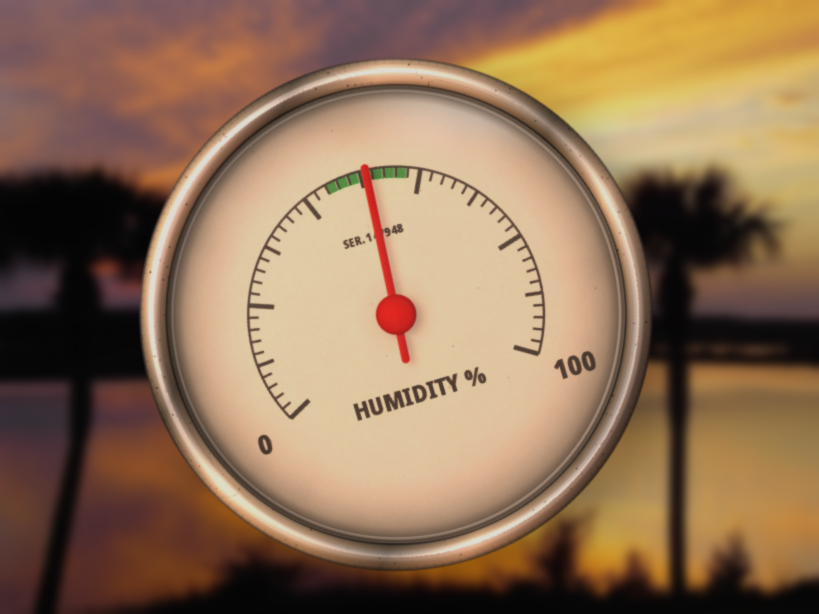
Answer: 51%
